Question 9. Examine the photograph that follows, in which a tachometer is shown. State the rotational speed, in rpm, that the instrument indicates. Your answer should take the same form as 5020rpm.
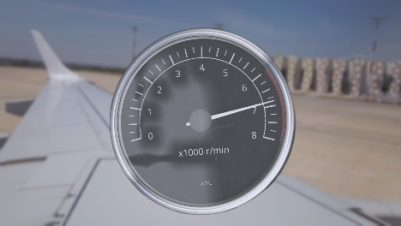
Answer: 6875rpm
